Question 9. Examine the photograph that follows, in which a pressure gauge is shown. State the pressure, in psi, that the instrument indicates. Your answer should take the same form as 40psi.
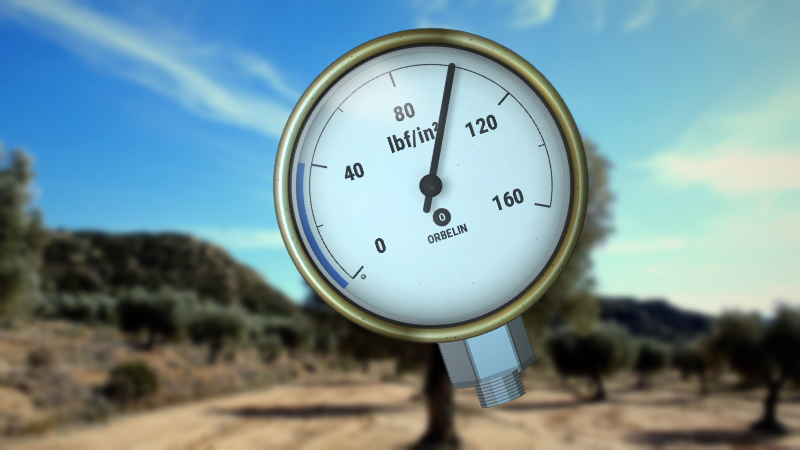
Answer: 100psi
